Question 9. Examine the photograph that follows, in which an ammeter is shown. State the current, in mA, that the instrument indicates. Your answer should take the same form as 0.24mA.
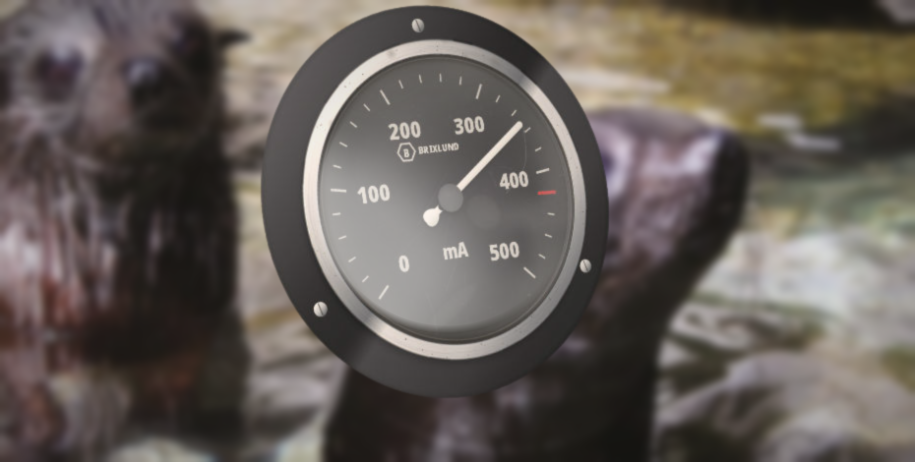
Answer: 350mA
